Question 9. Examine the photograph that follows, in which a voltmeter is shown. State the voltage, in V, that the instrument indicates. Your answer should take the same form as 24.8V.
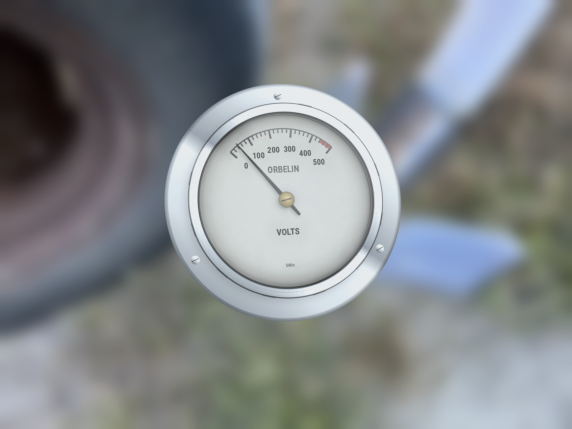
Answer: 40V
